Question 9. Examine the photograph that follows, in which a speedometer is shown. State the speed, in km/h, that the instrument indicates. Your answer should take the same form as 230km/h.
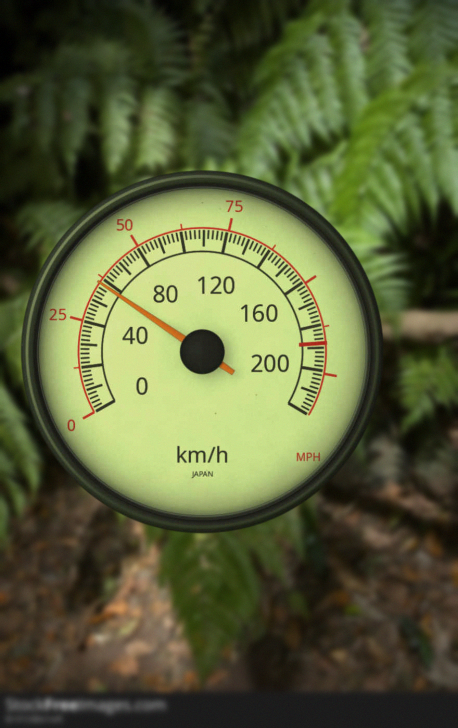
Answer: 58km/h
